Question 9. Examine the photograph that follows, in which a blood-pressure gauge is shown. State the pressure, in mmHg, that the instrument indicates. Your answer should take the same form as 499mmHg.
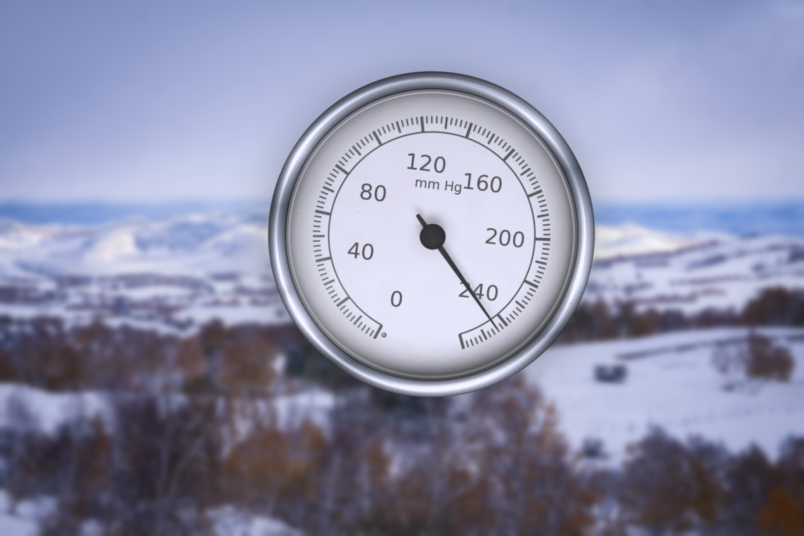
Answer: 244mmHg
